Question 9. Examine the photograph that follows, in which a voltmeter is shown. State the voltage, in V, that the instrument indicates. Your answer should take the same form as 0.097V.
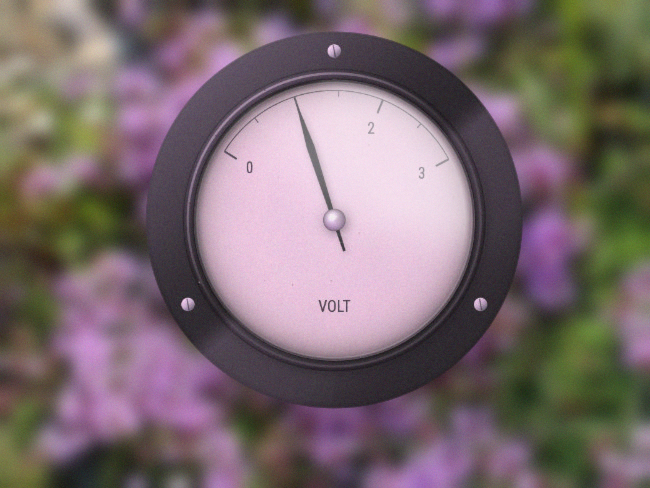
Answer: 1V
